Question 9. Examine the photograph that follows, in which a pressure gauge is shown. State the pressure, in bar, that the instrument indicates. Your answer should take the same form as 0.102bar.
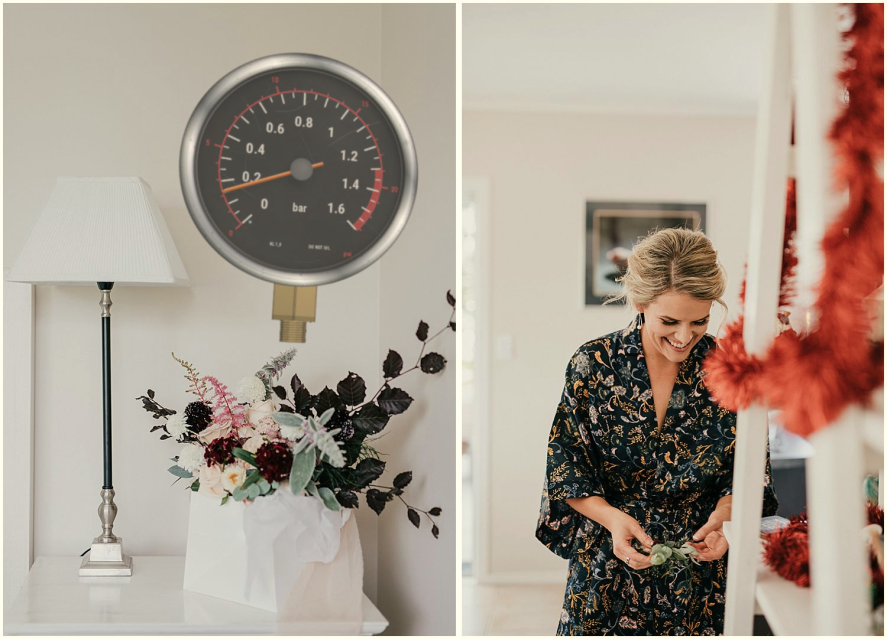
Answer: 0.15bar
